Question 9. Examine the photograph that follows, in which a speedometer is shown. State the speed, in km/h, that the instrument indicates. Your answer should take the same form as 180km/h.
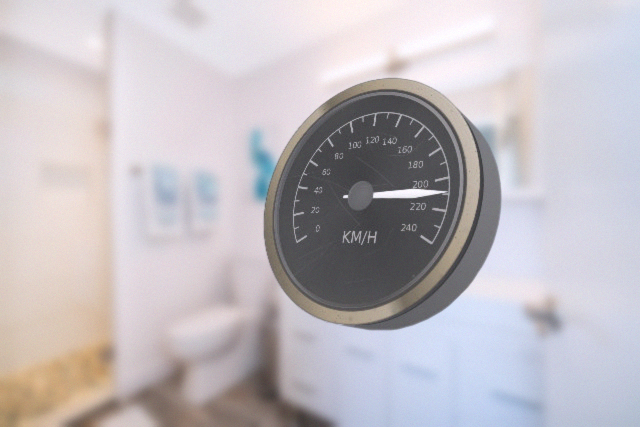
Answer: 210km/h
